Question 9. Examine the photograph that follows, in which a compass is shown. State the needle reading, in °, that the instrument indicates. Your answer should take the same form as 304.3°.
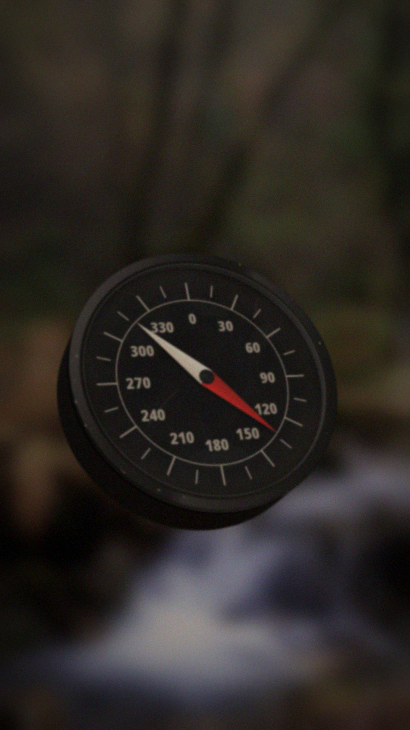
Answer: 135°
